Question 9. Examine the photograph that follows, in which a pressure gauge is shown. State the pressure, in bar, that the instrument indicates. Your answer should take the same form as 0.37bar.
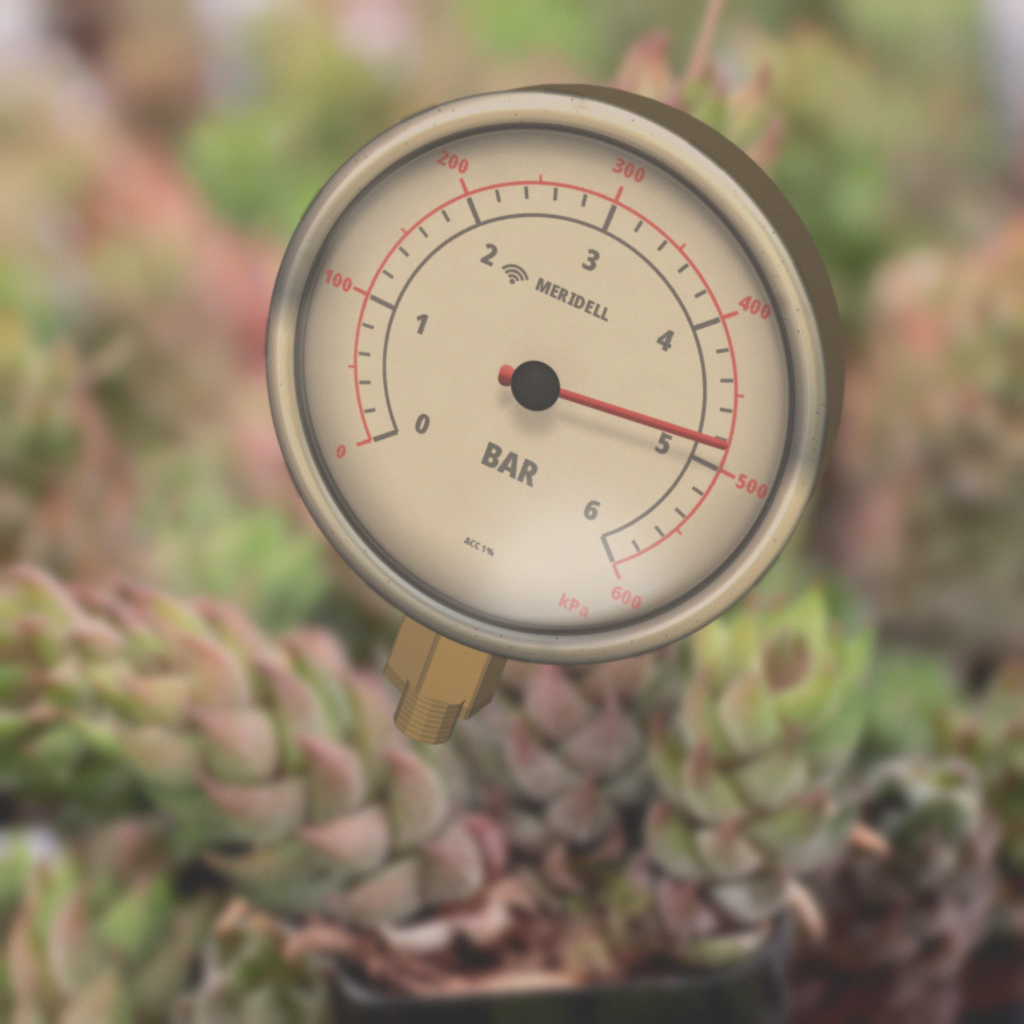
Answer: 4.8bar
